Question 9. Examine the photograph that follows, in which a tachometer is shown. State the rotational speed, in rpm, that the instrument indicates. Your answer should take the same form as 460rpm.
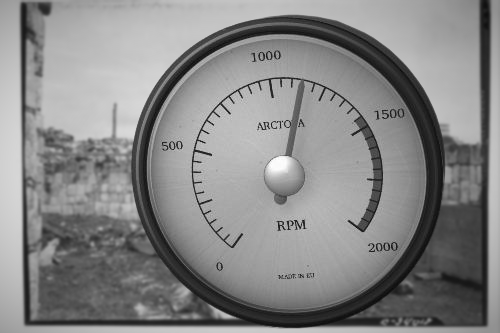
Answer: 1150rpm
